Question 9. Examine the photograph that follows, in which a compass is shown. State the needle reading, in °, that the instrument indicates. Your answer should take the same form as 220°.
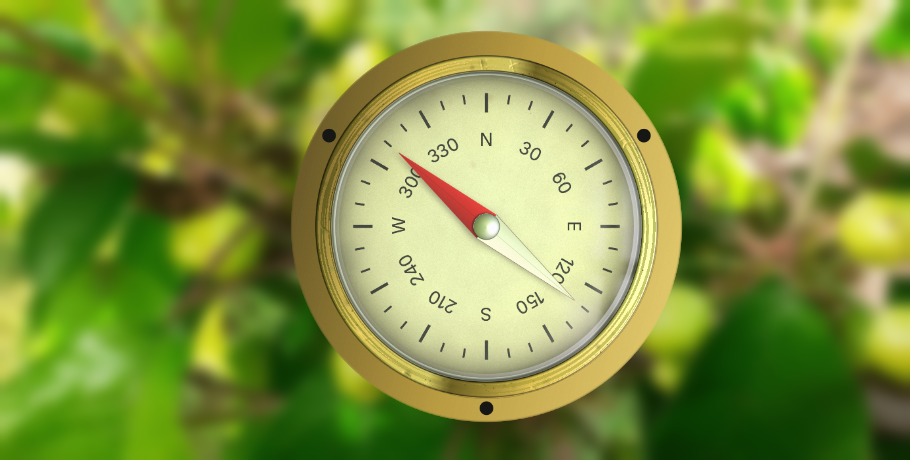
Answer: 310°
